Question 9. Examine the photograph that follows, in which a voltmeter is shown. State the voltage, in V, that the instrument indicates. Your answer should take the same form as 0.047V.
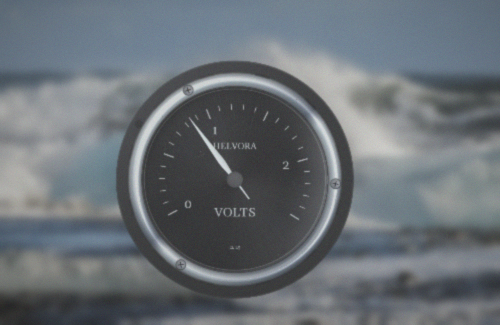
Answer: 0.85V
